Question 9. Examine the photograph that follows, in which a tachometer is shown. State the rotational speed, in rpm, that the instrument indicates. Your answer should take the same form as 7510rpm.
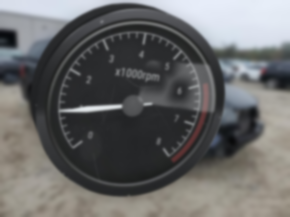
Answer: 1000rpm
